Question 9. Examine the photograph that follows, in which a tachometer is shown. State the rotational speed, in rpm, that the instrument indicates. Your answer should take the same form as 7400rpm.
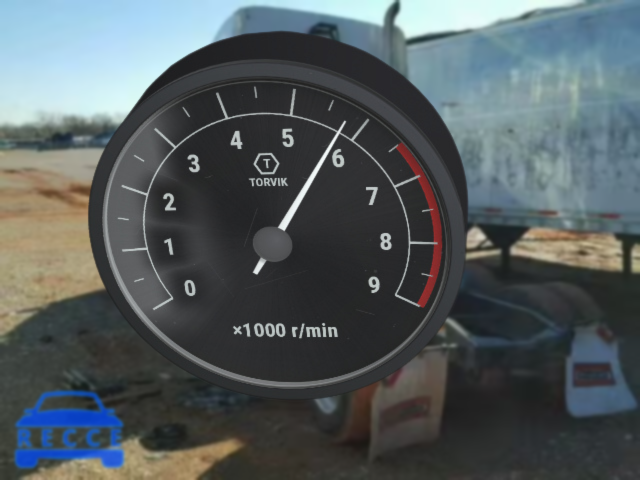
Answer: 5750rpm
